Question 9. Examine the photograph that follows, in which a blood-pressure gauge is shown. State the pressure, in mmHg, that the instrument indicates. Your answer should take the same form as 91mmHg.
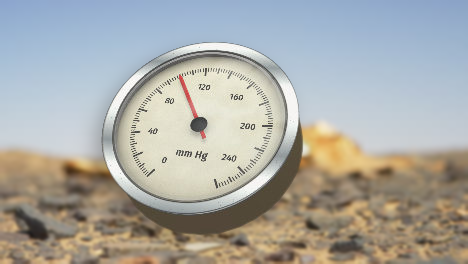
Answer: 100mmHg
